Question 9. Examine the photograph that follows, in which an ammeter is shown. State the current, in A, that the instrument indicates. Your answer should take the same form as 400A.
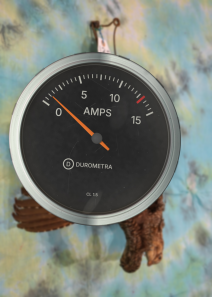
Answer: 1A
